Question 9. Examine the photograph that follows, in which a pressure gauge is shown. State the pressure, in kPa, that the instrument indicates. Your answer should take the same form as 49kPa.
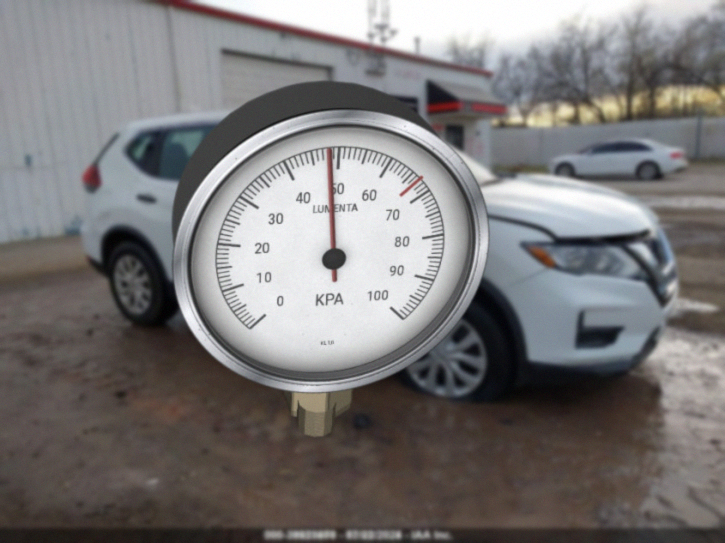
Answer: 48kPa
